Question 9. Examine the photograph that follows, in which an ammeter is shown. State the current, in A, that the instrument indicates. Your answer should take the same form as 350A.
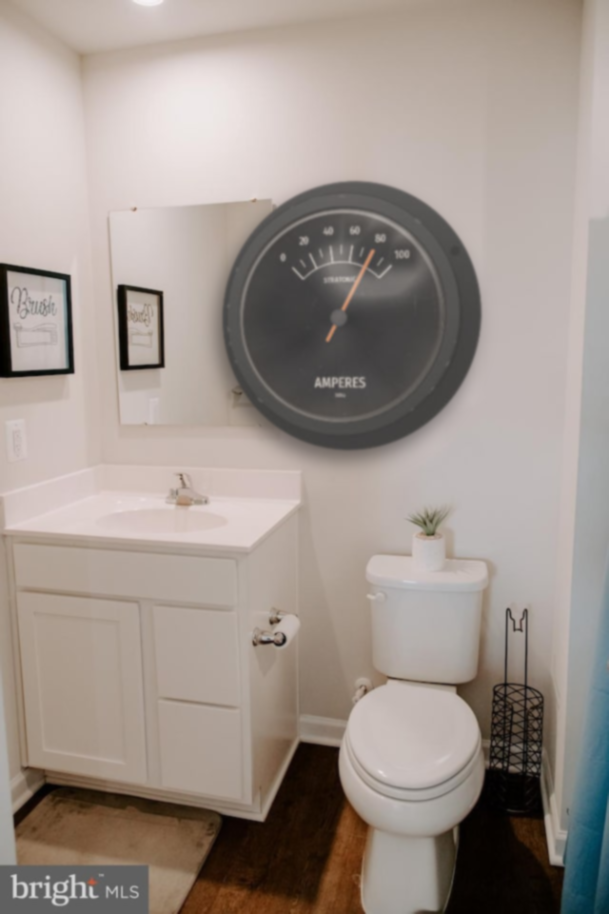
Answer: 80A
